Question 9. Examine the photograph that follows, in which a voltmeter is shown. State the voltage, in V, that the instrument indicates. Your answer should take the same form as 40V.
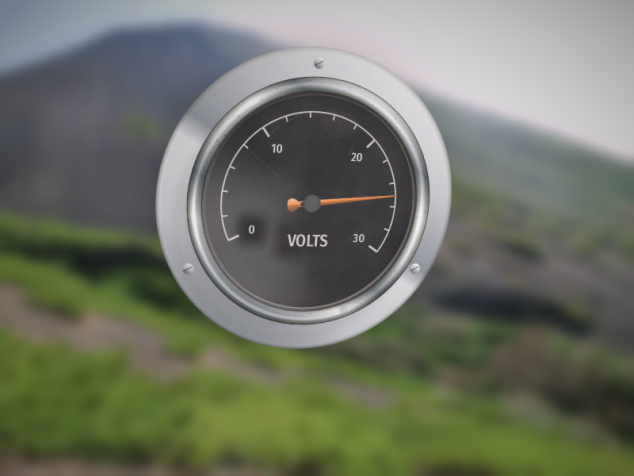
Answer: 25V
